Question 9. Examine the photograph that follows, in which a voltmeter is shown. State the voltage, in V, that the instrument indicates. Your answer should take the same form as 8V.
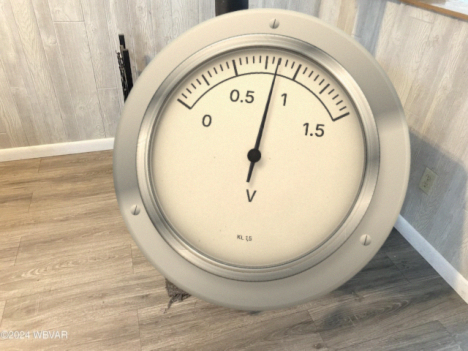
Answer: 0.85V
